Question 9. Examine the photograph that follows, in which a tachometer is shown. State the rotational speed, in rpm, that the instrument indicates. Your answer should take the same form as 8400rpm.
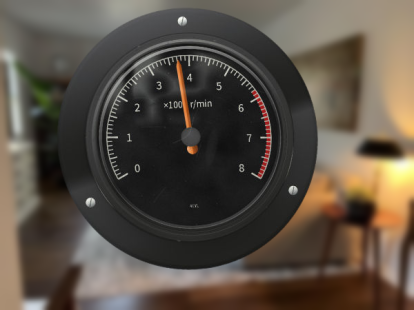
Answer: 3700rpm
